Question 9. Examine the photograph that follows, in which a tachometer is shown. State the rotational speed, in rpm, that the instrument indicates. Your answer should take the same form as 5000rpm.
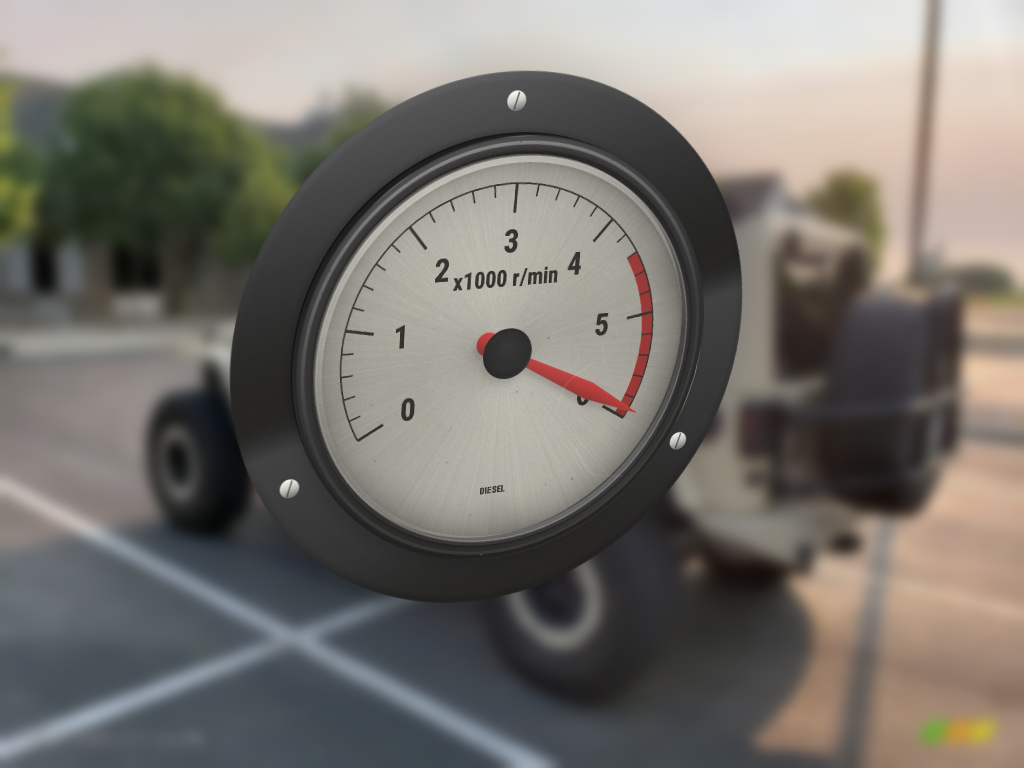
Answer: 5900rpm
